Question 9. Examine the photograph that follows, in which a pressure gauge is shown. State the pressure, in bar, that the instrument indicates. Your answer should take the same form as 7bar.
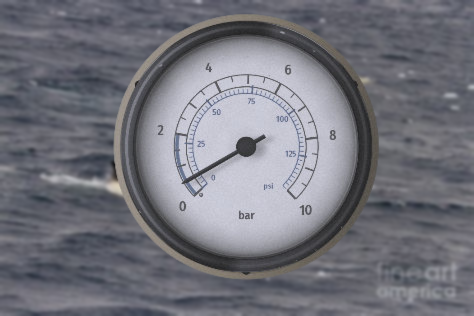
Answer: 0.5bar
